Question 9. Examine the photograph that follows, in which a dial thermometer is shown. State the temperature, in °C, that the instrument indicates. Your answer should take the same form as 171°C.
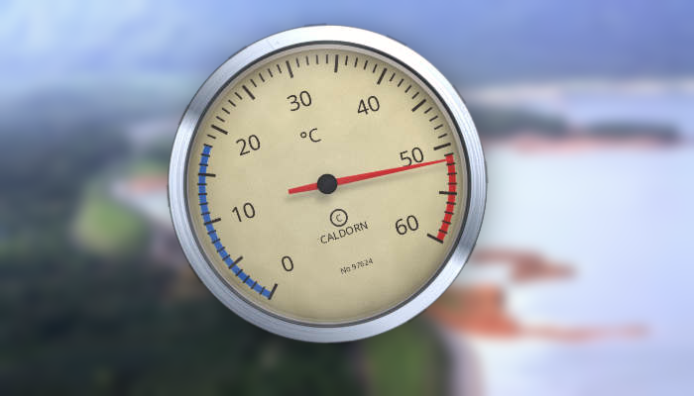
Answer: 51.5°C
